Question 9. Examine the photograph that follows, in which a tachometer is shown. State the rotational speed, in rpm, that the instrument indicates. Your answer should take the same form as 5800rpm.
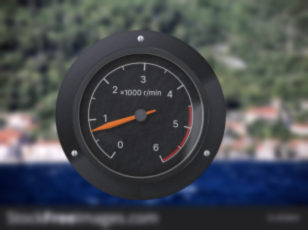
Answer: 750rpm
